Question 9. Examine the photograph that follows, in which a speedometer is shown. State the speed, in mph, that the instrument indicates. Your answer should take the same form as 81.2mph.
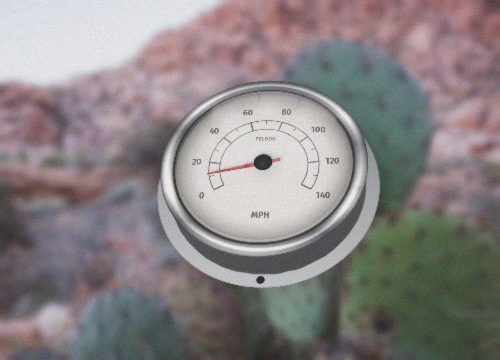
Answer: 10mph
